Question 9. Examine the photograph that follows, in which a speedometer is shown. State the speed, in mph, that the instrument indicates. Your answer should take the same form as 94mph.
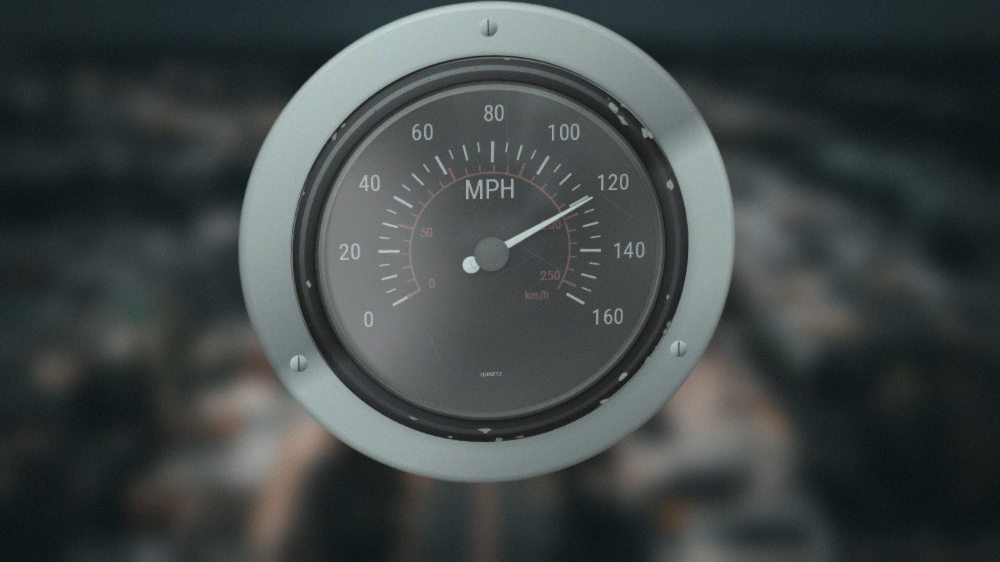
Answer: 120mph
